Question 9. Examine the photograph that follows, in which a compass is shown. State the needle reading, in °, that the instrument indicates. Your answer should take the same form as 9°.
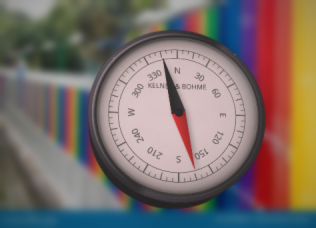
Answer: 165°
